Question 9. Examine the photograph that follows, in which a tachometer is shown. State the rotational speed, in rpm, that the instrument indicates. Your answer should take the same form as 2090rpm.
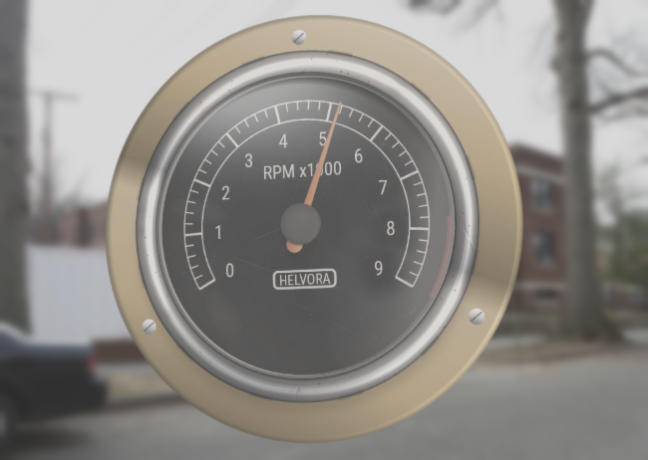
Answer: 5200rpm
